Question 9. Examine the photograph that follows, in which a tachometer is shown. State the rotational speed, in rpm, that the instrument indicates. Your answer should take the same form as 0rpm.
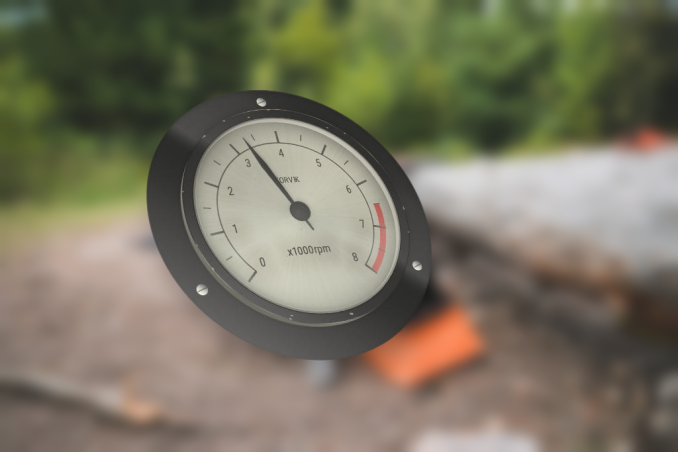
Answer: 3250rpm
